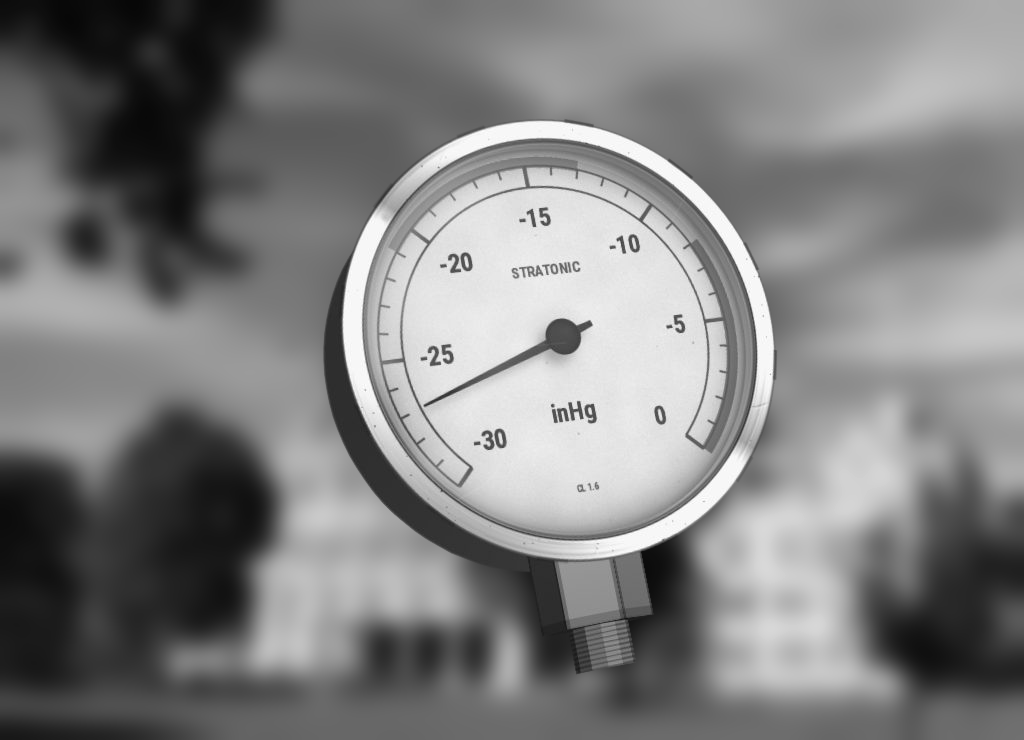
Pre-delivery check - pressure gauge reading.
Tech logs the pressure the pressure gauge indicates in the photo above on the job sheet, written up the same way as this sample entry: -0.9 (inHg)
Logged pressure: -27 (inHg)
